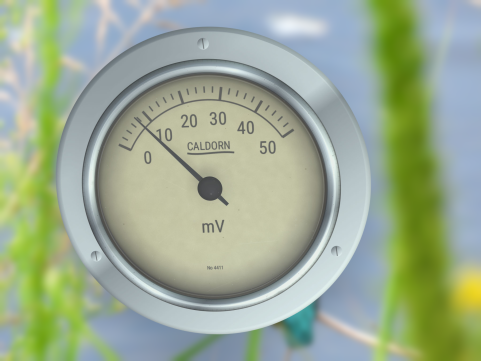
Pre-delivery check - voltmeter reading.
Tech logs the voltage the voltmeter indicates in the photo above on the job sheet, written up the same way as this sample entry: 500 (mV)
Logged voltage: 8 (mV)
